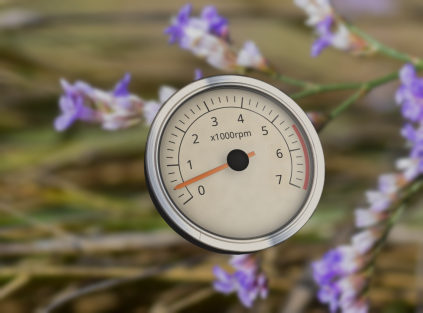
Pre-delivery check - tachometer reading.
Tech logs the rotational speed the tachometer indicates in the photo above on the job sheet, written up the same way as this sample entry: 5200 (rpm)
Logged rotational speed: 400 (rpm)
